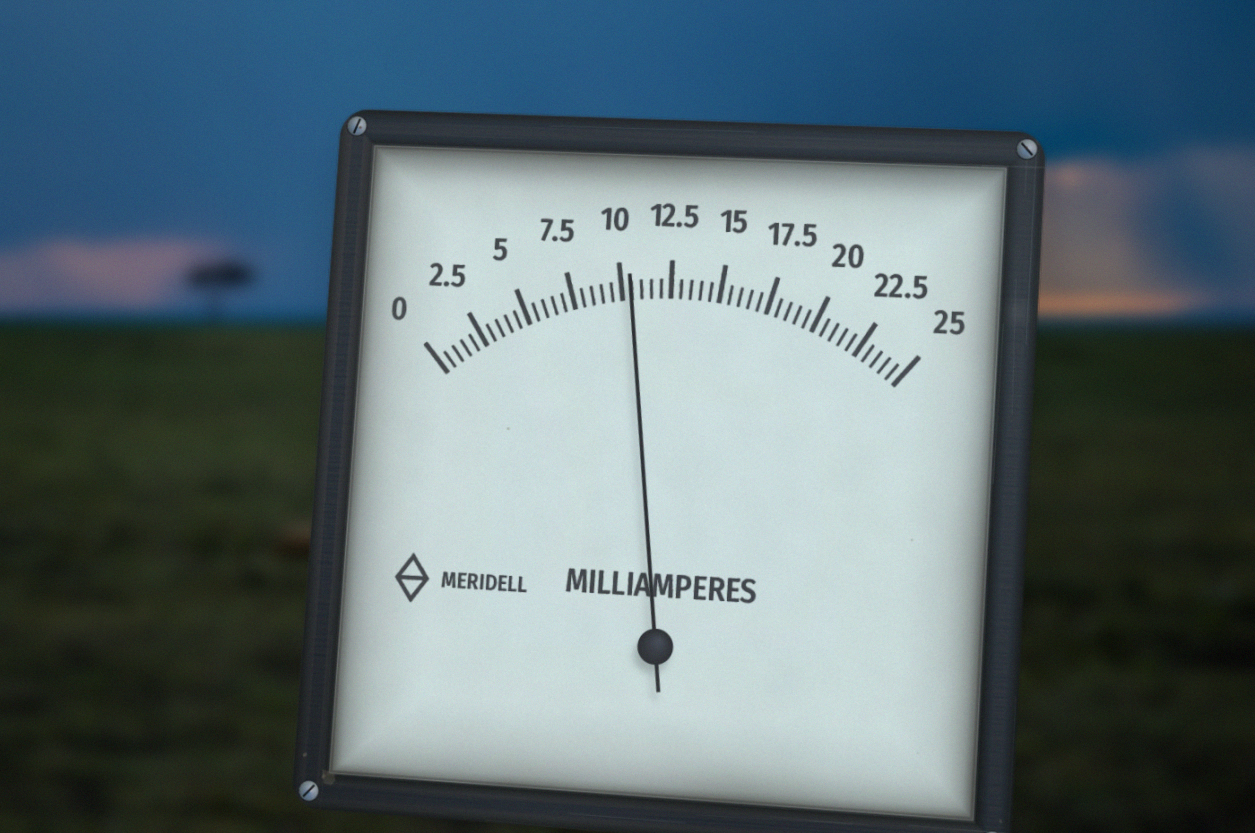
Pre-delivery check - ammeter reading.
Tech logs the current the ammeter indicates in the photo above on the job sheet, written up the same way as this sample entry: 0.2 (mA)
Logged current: 10.5 (mA)
